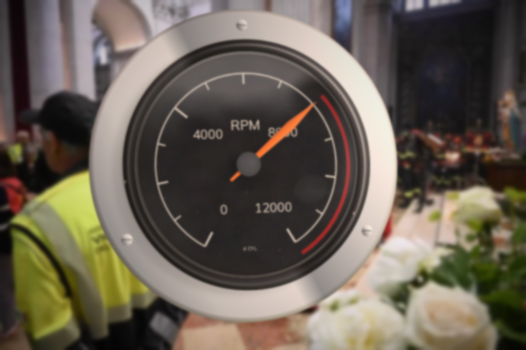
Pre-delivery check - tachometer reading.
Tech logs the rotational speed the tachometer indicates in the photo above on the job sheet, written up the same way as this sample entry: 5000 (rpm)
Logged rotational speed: 8000 (rpm)
